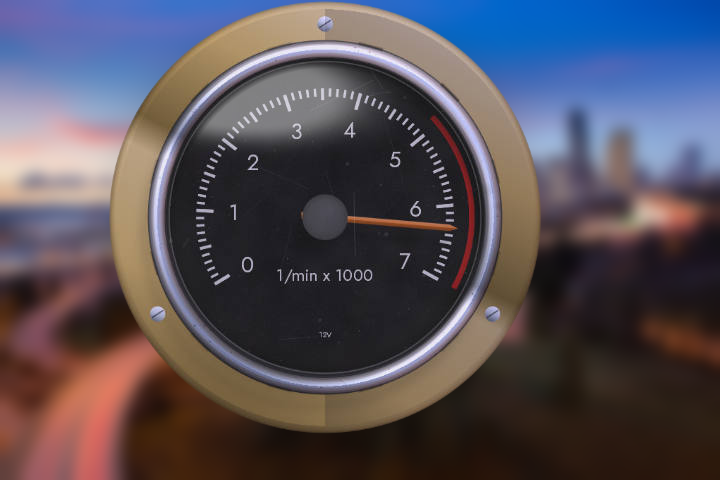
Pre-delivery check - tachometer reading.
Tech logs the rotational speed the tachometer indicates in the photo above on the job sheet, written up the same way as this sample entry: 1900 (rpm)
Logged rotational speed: 6300 (rpm)
